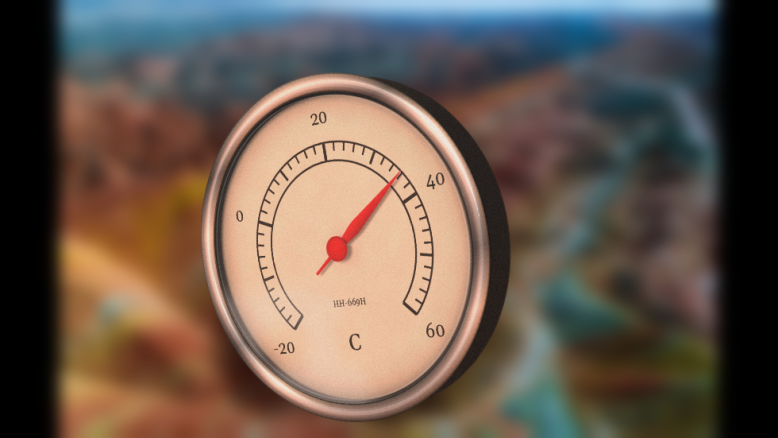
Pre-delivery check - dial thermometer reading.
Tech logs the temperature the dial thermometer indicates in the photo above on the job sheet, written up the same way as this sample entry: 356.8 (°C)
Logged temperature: 36 (°C)
